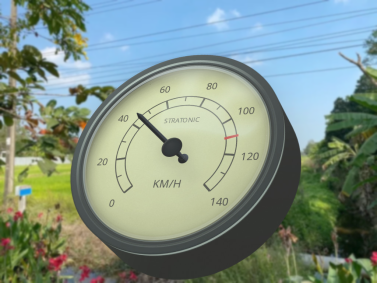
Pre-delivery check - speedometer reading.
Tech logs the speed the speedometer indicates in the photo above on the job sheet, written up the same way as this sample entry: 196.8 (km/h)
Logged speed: 45 (km/h)
